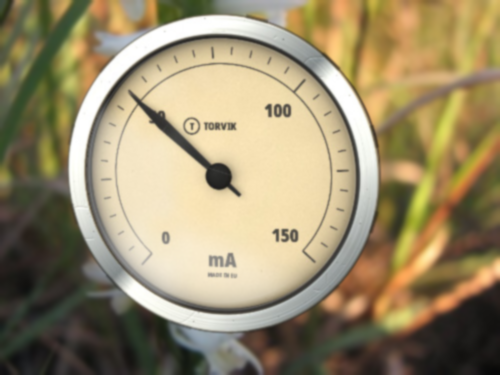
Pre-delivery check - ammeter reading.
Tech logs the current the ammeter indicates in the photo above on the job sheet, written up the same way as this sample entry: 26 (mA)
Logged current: 50 (mA)
